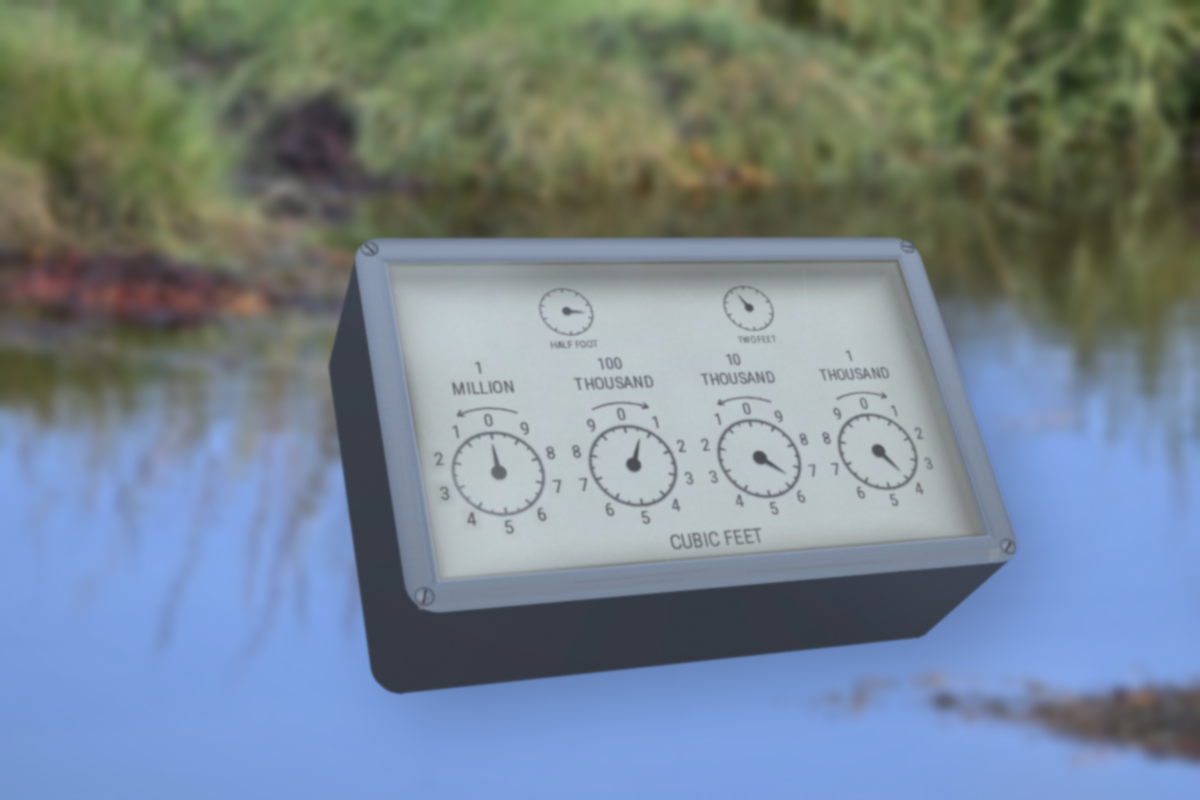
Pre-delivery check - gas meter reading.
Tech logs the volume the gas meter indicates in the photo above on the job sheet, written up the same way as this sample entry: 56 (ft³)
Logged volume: 6400 (ft³)
